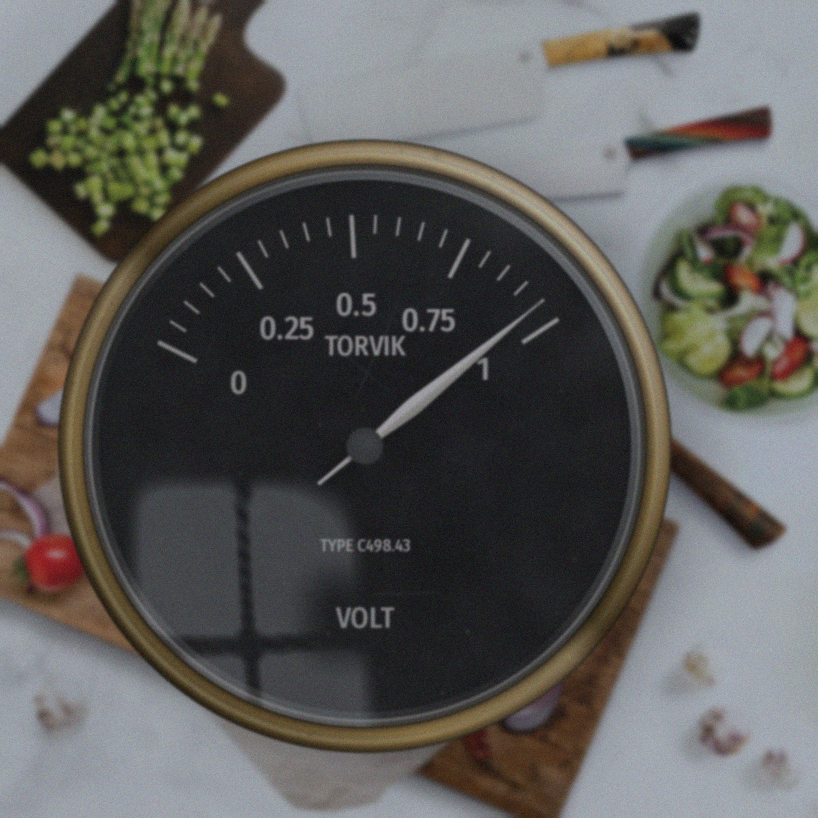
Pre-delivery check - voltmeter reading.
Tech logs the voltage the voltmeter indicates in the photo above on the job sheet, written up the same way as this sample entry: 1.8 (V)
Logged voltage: 0.95 (V)
